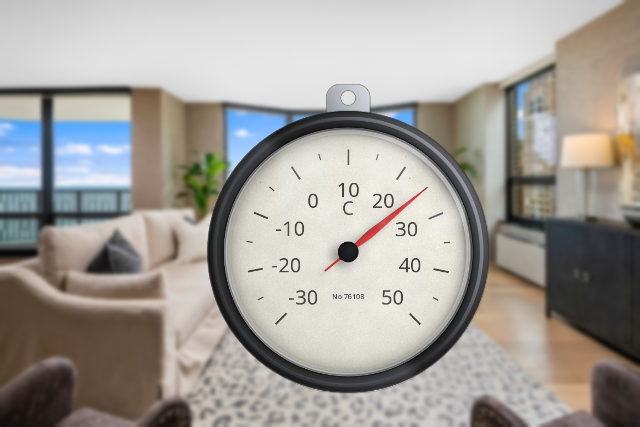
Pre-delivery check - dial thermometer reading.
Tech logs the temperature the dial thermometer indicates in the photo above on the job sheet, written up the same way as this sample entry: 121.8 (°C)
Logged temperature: 25 (°C)
